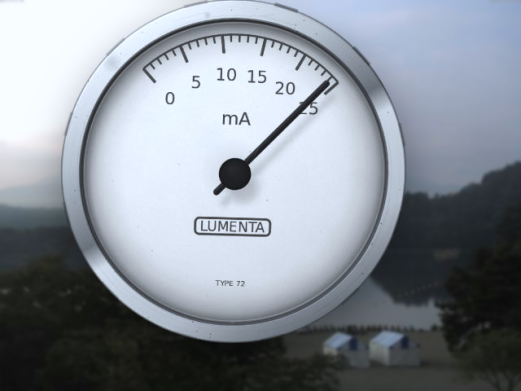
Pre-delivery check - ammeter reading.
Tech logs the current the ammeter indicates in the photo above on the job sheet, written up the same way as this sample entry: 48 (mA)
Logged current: 24 (mA)
